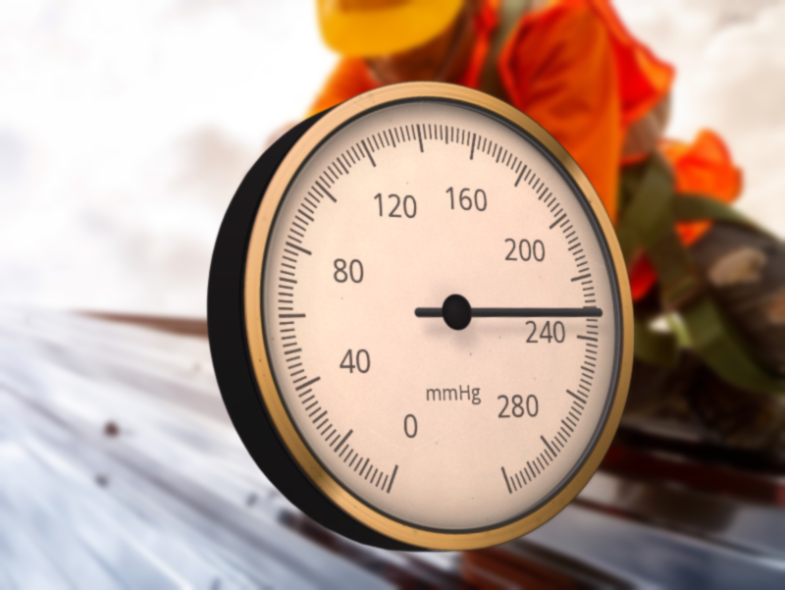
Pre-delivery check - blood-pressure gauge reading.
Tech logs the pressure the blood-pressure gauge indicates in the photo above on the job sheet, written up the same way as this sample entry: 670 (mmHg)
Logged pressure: 232 (mmHg)
